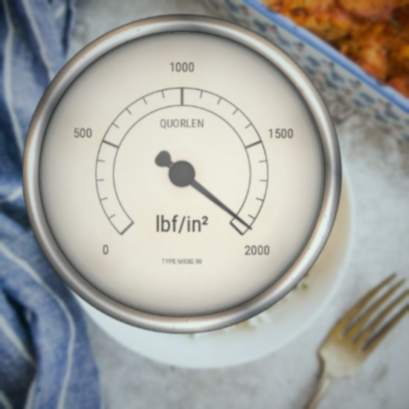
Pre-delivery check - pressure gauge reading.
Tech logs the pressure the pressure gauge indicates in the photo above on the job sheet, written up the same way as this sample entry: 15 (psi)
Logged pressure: 1950 (psi)
